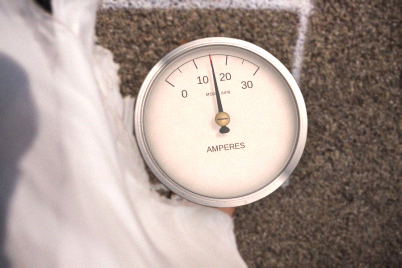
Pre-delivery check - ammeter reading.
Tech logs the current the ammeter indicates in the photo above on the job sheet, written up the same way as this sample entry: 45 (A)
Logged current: 15 (A)
